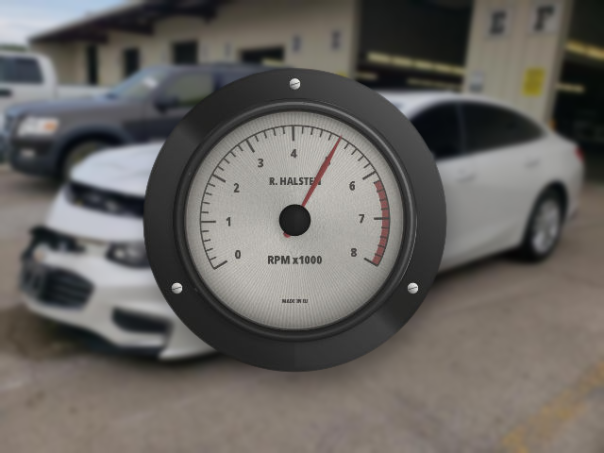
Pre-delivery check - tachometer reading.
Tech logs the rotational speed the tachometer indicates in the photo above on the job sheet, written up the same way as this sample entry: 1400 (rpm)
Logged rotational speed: 5000 (rpm)
